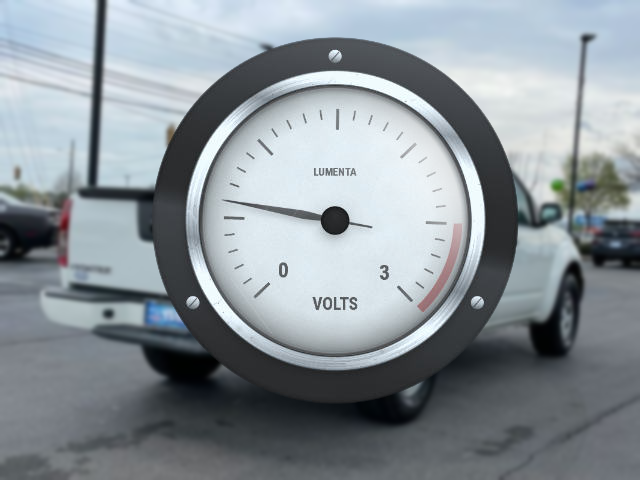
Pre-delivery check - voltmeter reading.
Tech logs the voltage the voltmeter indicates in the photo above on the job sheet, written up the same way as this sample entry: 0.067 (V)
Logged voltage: 0.6 (V)
